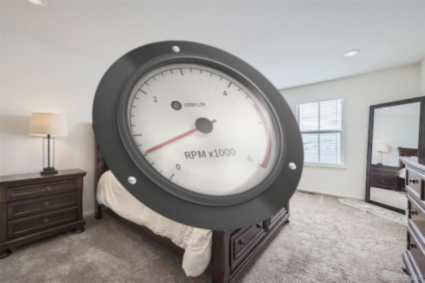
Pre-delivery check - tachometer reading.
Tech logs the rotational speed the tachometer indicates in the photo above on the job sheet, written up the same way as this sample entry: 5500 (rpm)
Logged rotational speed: 600 (rpm)
